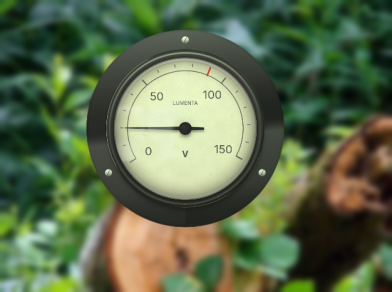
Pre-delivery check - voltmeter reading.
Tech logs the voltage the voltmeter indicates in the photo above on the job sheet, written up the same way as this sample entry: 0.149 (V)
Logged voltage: 20 (V)
